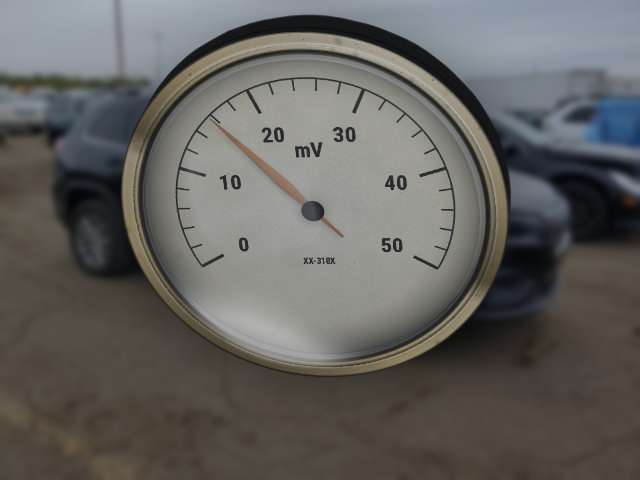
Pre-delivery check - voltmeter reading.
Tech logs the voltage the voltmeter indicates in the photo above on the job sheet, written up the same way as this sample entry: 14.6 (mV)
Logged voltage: 16 (mV)
